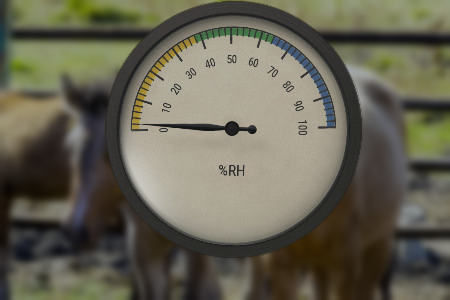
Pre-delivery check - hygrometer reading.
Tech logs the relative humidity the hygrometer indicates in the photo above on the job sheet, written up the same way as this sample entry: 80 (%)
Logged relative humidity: 2 (%)
